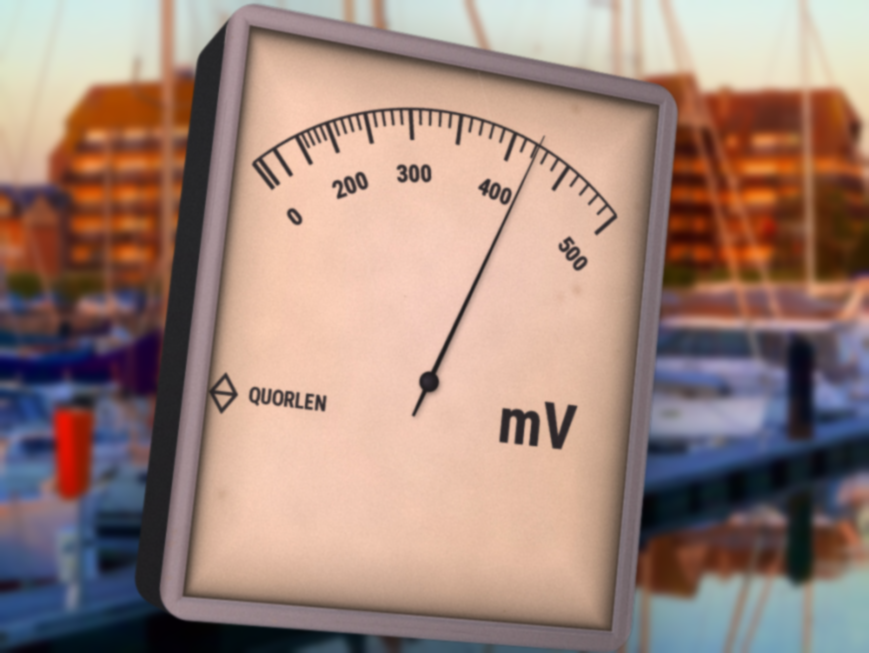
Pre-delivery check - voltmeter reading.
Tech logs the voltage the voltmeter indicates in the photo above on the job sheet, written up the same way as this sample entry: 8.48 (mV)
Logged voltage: 420 (mV)
